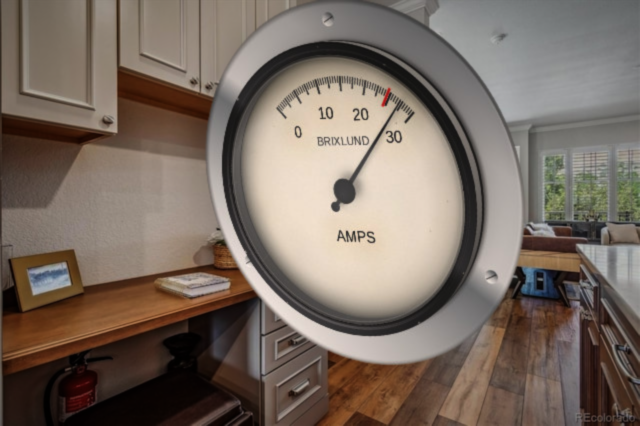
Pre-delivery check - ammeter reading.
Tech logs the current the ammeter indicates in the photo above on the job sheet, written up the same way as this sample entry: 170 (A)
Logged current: 27.5 (A)
